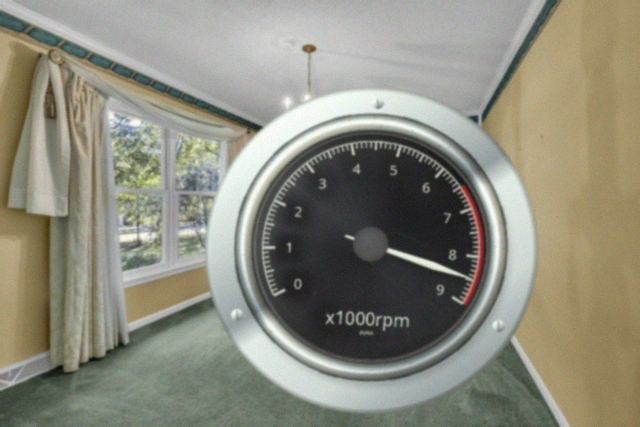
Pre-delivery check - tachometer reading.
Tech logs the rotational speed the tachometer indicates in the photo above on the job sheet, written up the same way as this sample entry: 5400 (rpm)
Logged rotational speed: 8500 (rpm)
